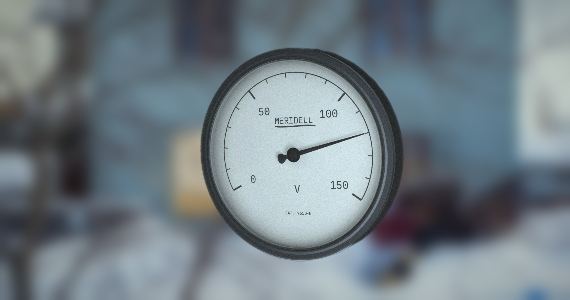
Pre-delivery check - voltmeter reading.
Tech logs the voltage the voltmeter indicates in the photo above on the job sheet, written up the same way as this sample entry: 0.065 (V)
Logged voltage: 120 (V)
